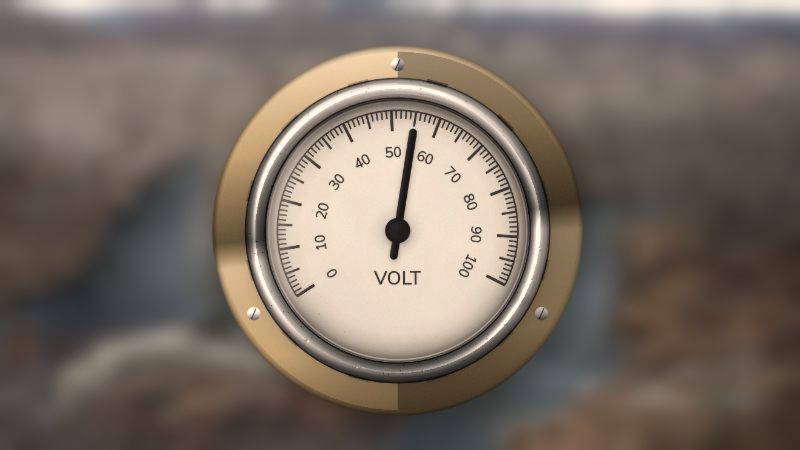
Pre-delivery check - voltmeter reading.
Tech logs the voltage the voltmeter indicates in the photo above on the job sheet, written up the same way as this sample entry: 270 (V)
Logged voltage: 55 (V)
